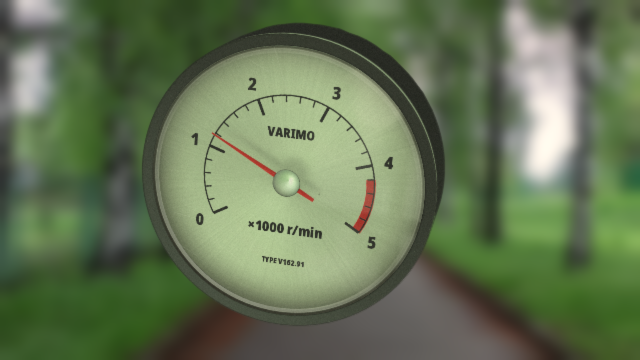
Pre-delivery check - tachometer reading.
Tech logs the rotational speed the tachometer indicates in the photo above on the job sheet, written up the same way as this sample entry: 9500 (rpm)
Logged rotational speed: 1200 (rpm)
